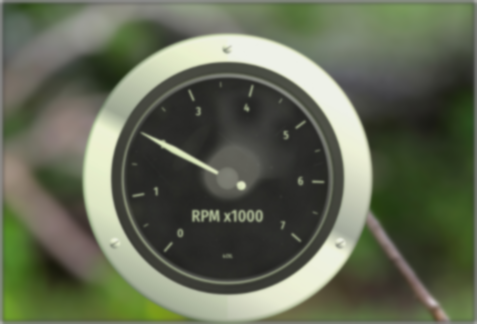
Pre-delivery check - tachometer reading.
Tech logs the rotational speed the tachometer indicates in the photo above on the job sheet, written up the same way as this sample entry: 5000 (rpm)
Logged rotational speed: 2000 (rpm)
